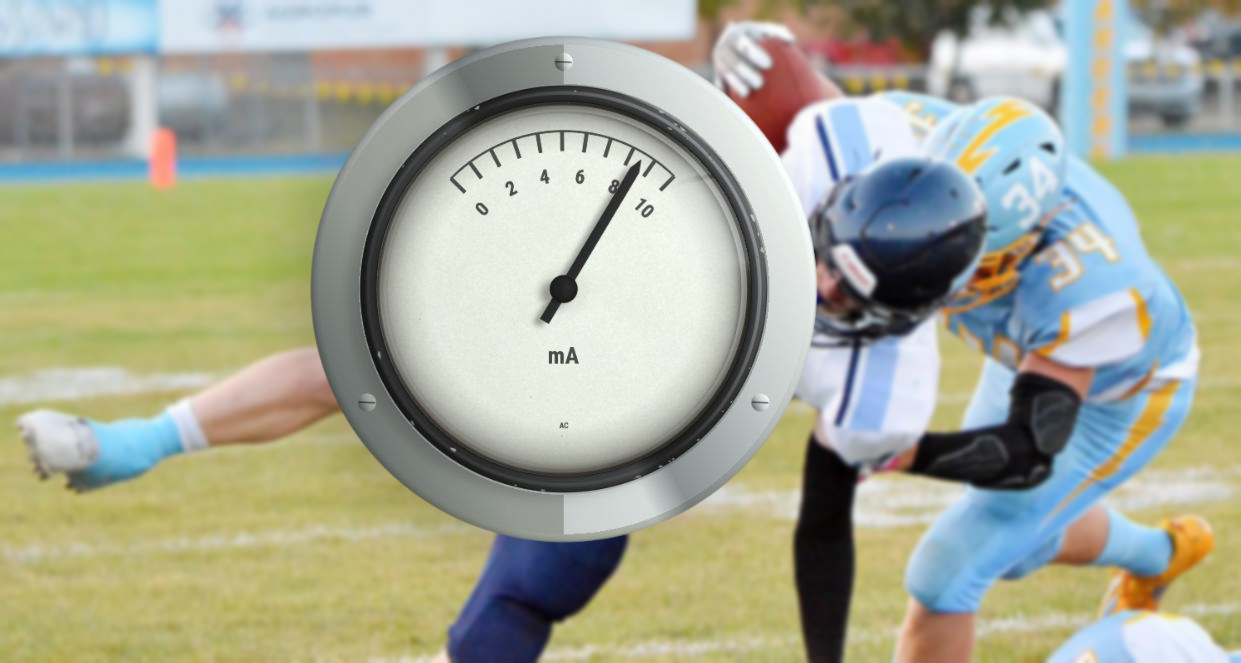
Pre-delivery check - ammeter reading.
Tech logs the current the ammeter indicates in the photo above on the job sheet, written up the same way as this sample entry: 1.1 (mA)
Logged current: 8.5 (mA)
